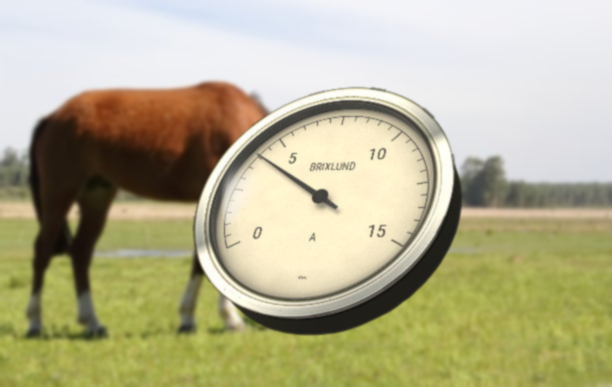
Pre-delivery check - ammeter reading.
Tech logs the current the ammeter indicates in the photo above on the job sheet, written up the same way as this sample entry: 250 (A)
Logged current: 4 (A)
